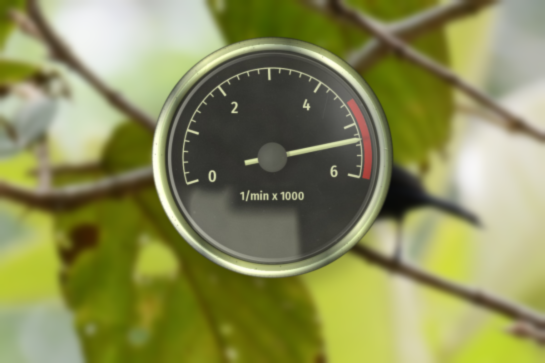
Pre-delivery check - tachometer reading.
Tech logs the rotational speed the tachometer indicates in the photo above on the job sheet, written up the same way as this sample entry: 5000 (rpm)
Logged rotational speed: 5300 (rpm)
